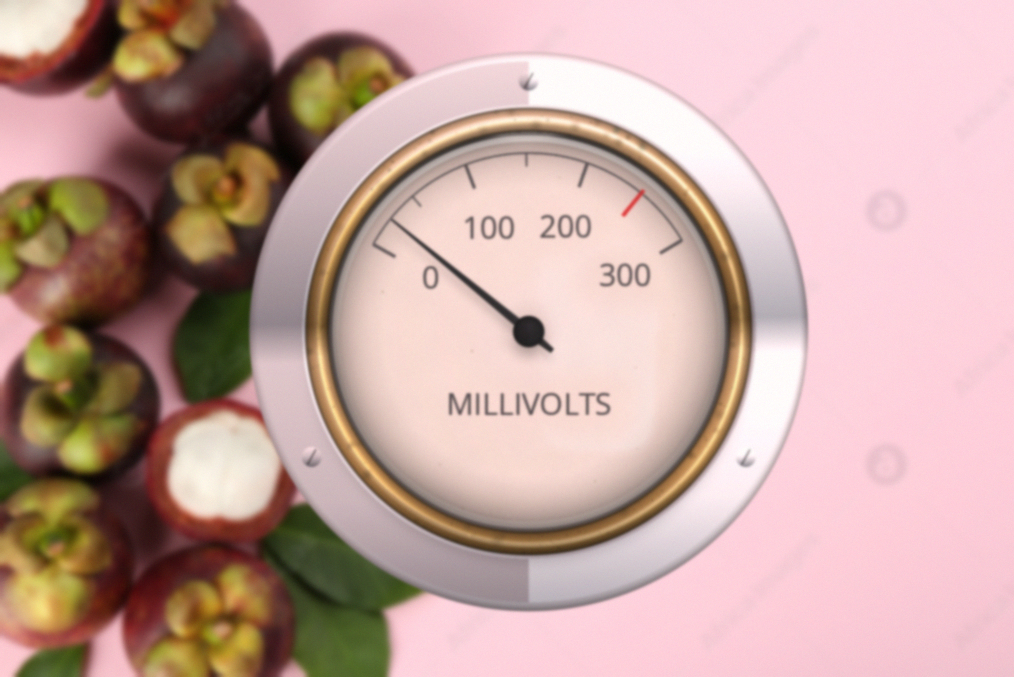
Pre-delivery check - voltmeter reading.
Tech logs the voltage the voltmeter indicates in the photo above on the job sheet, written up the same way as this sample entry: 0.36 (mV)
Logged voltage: 25 (mV)
